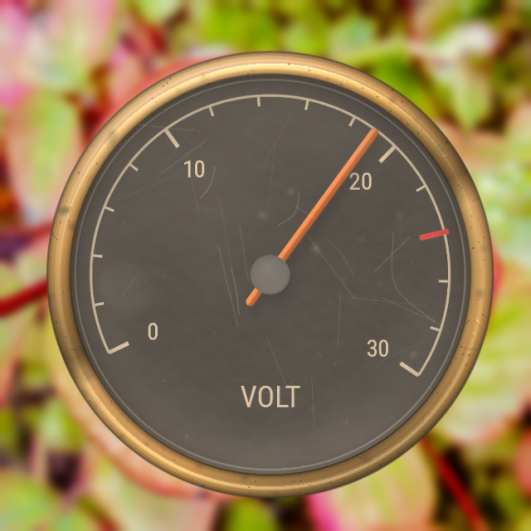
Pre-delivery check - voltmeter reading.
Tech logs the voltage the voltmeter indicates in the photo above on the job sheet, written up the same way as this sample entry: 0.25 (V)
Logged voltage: 19 (V)
